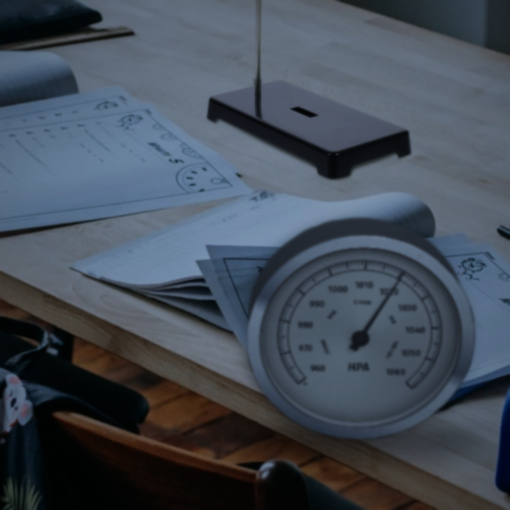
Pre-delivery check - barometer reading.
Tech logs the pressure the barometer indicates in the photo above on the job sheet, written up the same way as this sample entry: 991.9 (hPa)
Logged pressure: 1020 (hPa)
